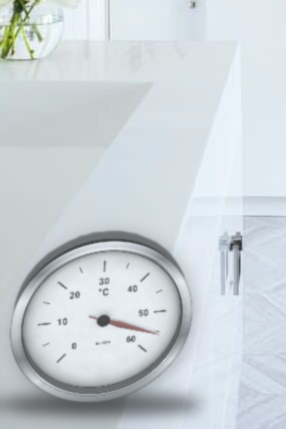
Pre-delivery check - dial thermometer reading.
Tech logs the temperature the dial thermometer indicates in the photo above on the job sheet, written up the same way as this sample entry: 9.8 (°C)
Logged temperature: 55 (°C)
